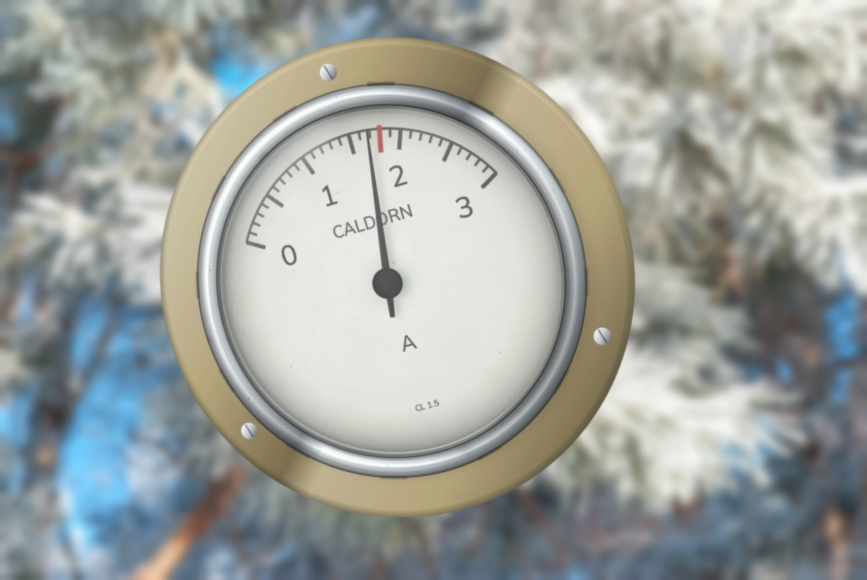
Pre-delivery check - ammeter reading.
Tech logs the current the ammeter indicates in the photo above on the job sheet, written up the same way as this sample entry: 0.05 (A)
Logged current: 1.7 (A)
